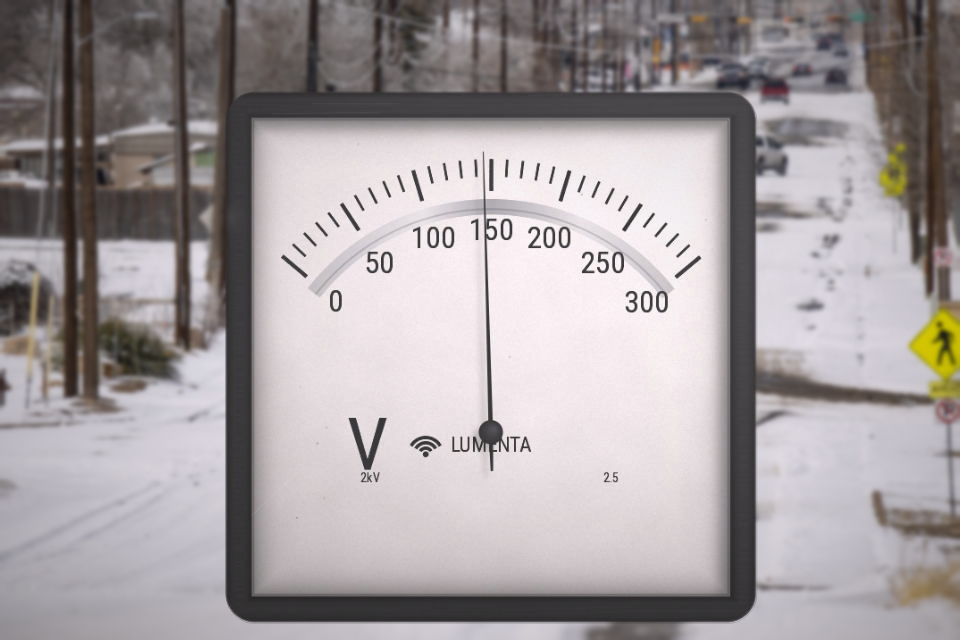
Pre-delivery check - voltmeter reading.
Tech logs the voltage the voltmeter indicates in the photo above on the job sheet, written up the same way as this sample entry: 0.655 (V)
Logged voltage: 145 (V)
